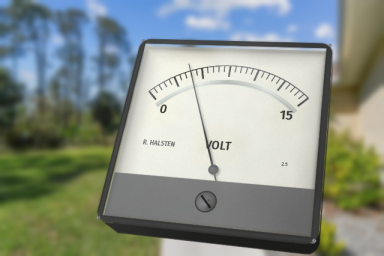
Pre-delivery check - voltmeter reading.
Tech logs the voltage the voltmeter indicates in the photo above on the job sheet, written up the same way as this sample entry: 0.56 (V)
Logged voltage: 4 (V)
